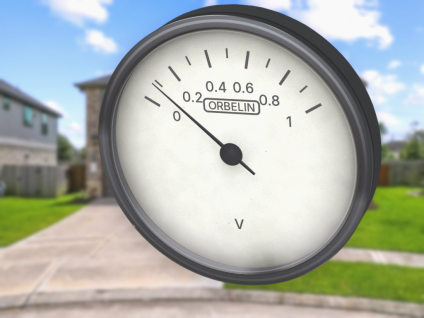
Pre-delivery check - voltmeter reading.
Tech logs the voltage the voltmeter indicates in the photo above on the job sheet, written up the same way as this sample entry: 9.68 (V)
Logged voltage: 0.1 (V)
